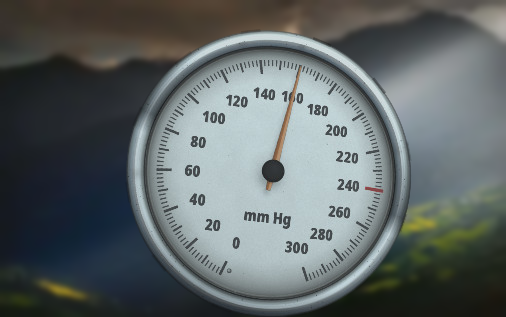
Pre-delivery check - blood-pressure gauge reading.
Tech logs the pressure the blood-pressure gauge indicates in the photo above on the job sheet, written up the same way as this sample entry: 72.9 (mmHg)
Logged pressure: 160 (mmHg)
